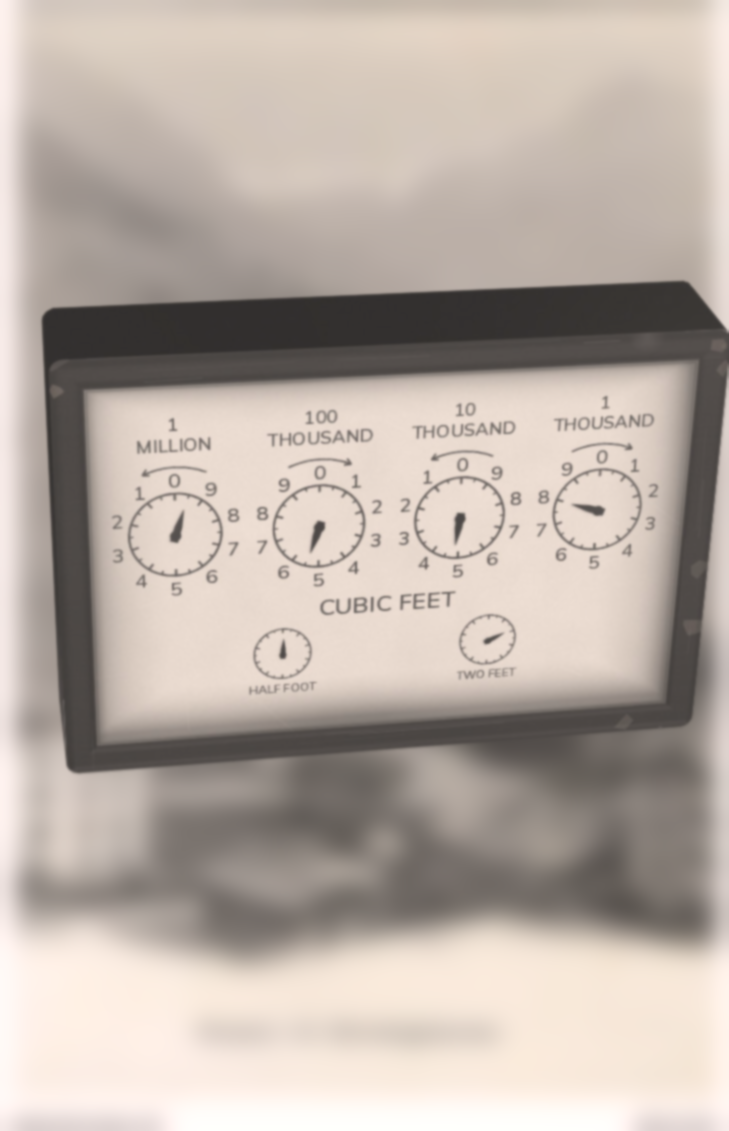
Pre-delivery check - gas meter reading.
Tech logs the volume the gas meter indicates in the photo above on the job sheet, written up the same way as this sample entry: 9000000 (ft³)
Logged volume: 954800 (ft³)
